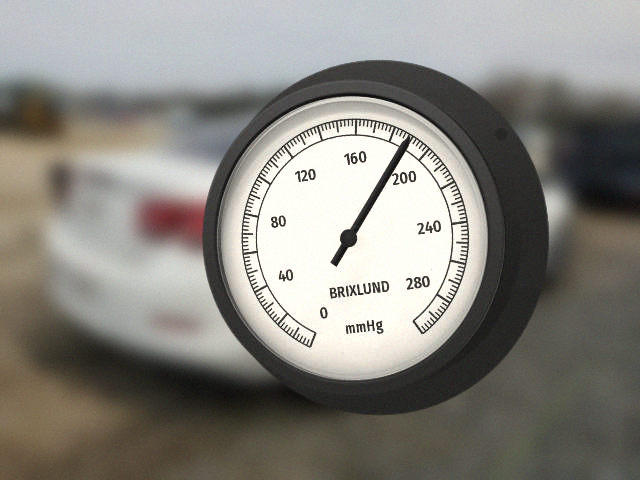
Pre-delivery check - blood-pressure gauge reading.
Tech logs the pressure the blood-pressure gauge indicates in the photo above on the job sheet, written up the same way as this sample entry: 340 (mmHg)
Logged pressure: 190 (mmHg)
